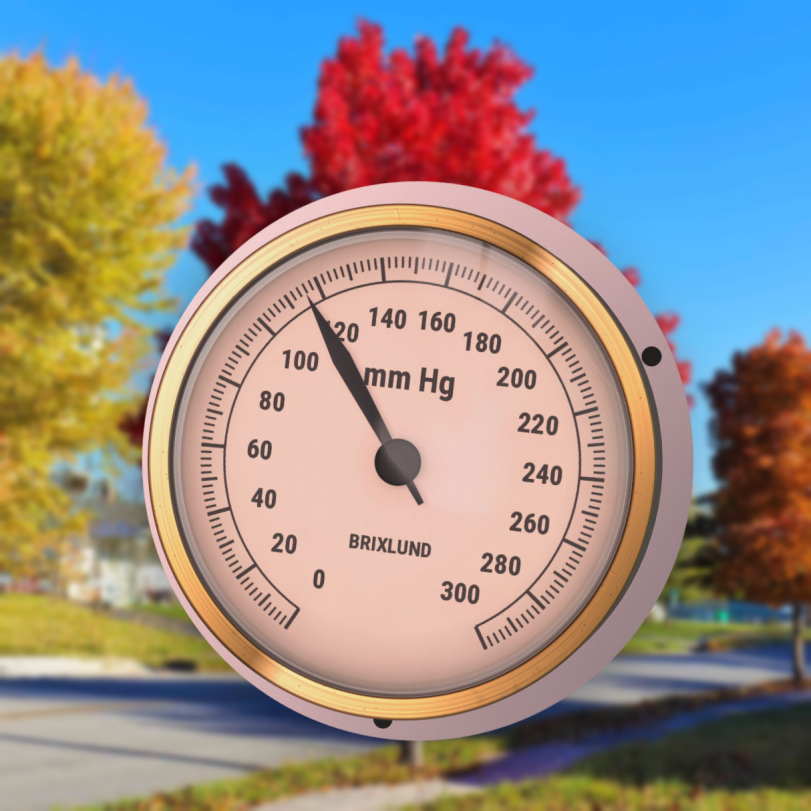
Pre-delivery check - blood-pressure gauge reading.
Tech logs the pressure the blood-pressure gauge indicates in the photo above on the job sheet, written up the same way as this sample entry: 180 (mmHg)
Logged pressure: 116 (mmHg)
